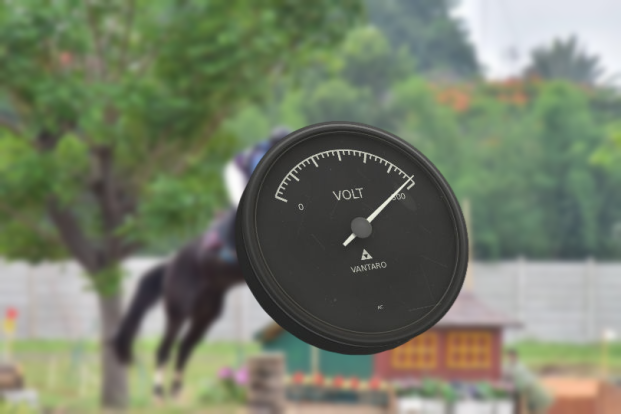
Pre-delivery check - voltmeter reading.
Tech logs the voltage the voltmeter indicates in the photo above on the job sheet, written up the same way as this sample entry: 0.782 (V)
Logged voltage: 290 (V)
